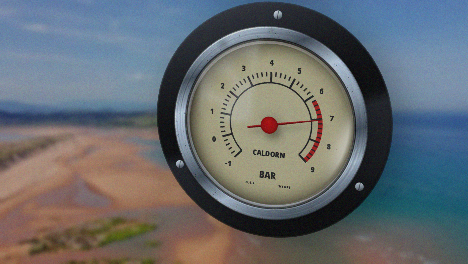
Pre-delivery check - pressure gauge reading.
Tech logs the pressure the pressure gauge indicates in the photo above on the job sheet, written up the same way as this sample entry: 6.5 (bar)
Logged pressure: 7 (bar)
